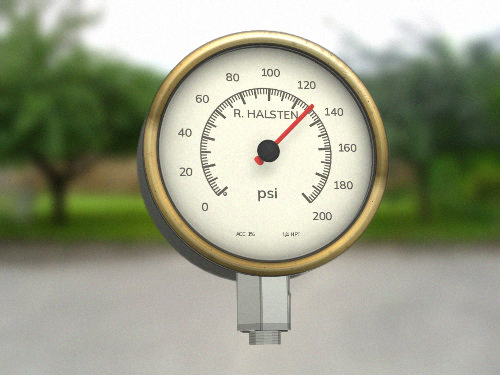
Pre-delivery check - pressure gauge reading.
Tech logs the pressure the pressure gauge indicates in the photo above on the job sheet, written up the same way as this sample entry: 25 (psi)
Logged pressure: 130 (psi)
